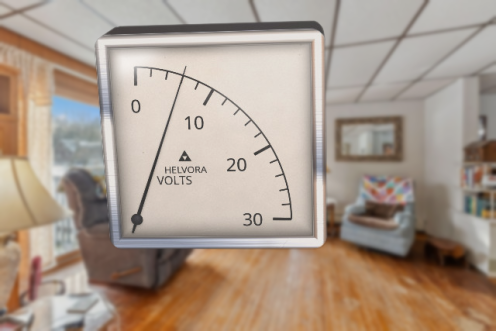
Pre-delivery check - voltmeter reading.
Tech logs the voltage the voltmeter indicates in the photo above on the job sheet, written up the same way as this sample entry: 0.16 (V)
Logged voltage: 6 (V)
